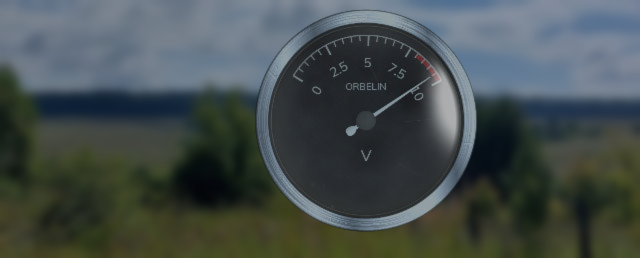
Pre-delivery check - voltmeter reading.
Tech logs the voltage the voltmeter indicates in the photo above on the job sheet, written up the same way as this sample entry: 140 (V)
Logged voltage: 9.5 (V)
